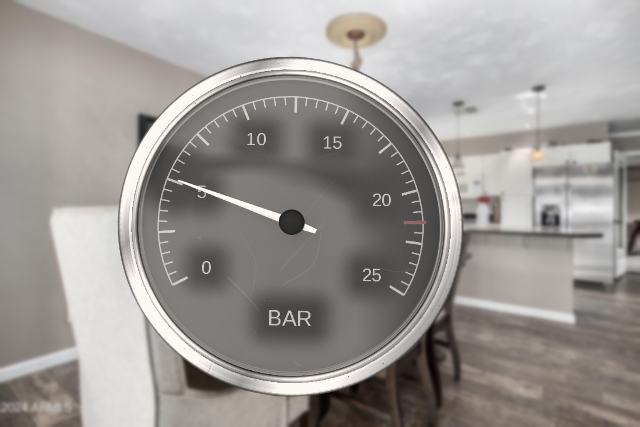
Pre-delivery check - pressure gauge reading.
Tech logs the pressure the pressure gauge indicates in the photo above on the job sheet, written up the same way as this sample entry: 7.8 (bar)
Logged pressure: 5 (bar)
